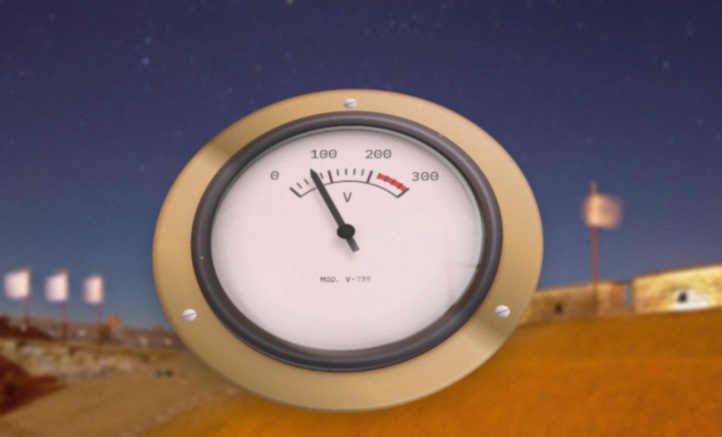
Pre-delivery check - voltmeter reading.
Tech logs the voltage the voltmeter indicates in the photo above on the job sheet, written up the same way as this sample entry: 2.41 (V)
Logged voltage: 60 (V)
